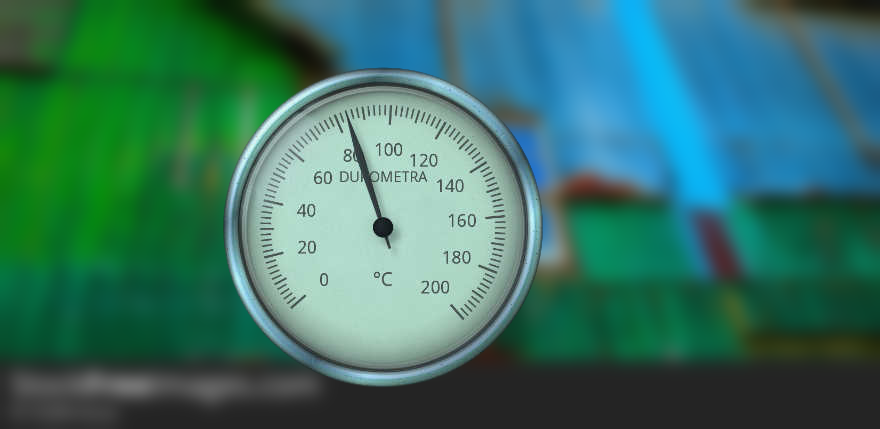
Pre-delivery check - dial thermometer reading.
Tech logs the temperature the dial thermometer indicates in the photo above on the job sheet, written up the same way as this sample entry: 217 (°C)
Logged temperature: 84 (°C)
